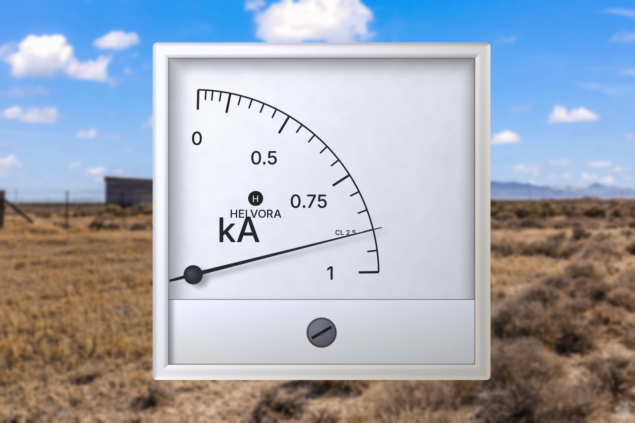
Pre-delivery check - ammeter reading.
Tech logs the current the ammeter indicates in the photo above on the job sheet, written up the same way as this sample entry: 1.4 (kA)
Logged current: 0.9 (kA)
